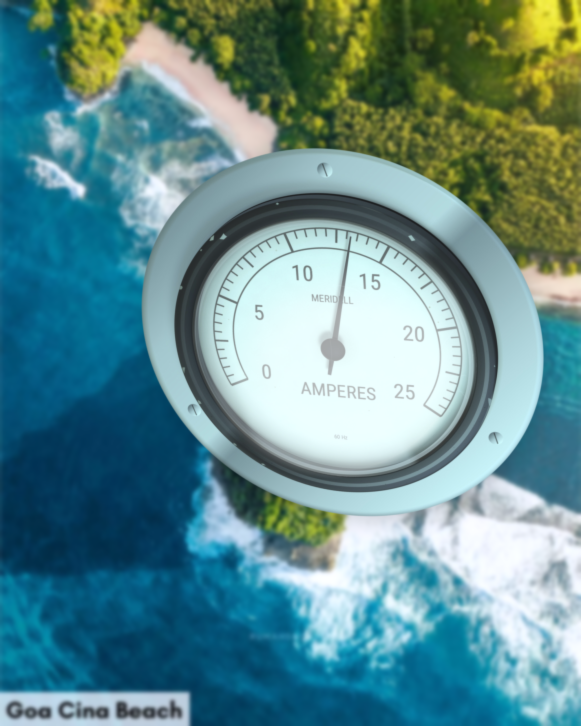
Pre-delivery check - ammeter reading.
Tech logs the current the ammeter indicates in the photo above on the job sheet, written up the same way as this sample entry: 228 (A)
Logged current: 13.25 (A)
